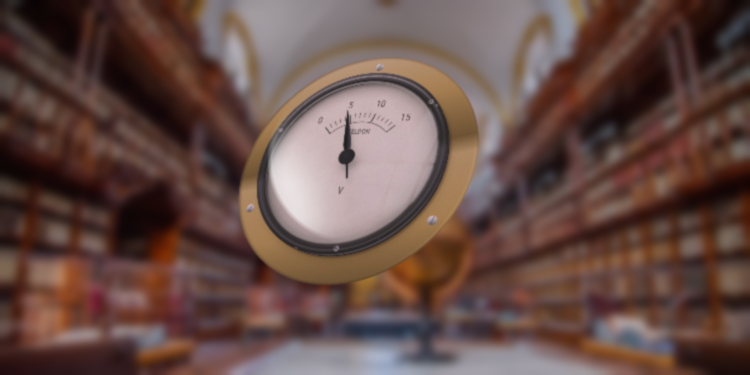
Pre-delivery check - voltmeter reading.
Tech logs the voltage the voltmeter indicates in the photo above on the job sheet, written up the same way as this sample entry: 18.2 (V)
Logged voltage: 5 (V)
